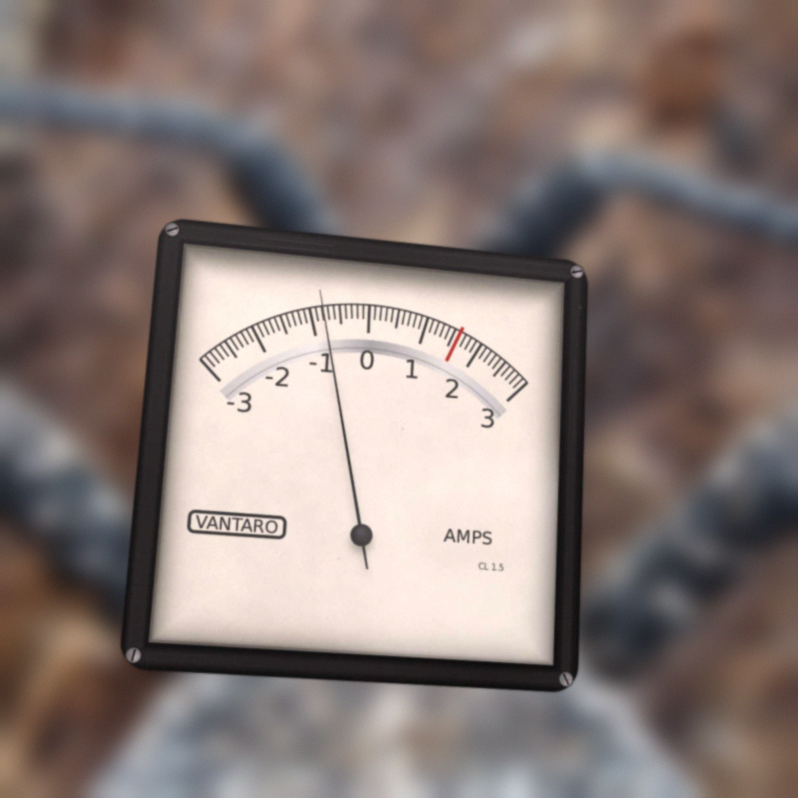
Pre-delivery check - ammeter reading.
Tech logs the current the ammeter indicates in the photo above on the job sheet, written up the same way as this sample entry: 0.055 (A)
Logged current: -0.8 (A)
